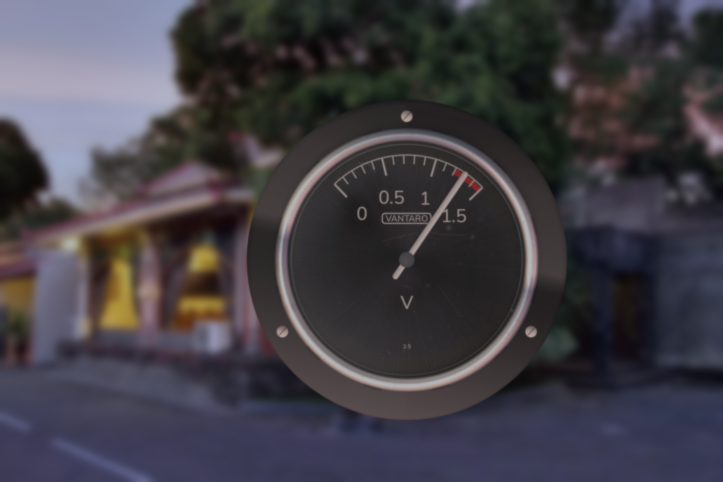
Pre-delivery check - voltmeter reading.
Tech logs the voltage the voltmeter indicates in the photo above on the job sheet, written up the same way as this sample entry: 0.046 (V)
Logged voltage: 1.3 (V)
